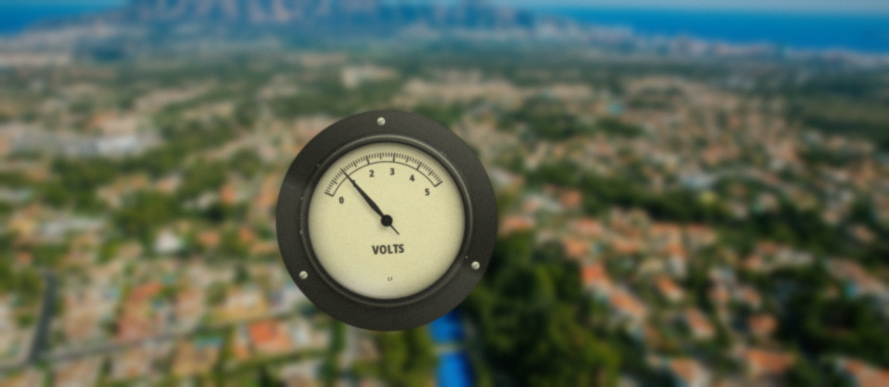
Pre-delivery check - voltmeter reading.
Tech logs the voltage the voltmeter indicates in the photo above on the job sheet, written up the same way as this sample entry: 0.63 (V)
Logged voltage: 1 (V)
